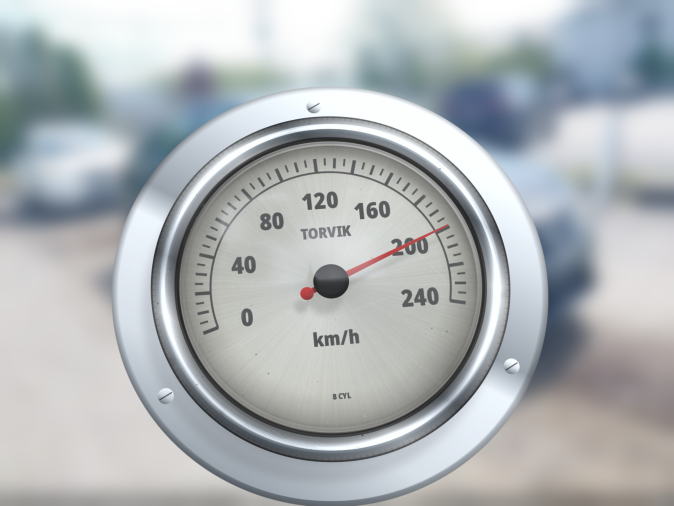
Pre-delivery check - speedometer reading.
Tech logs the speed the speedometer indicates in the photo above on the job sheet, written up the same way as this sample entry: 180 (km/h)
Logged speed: 200 (km/h)
